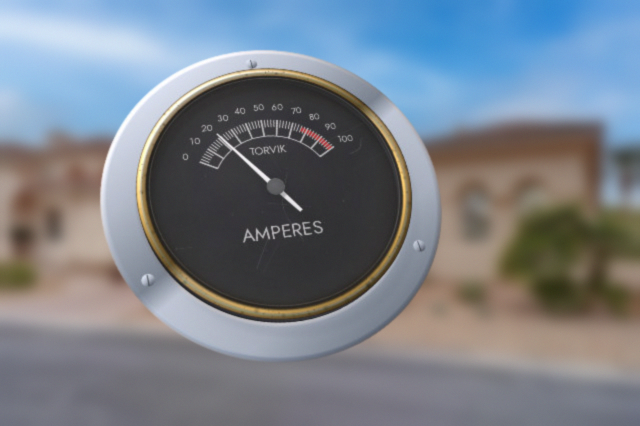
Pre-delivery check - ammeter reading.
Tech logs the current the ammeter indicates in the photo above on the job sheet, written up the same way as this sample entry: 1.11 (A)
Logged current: 20 (A)
